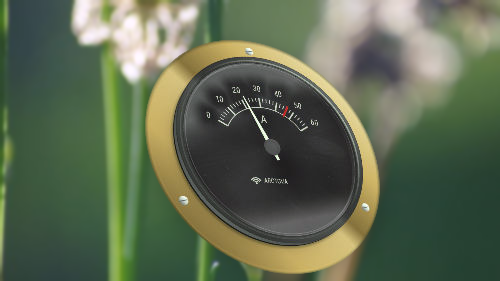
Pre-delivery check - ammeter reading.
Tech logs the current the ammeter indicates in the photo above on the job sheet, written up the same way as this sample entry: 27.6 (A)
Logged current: 20 (A)
